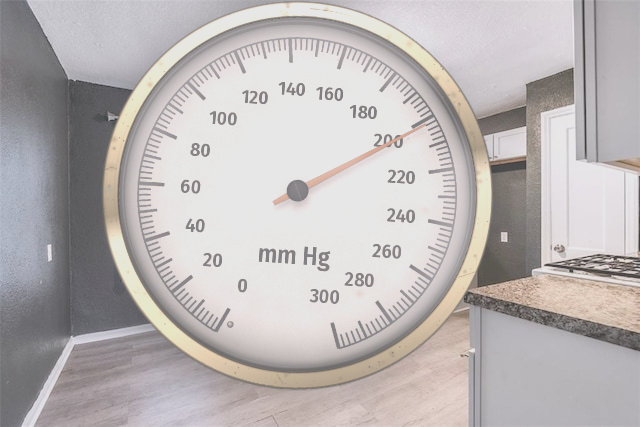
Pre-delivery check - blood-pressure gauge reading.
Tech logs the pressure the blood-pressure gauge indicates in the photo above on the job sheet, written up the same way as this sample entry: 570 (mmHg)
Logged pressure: 202 (mmHg)
